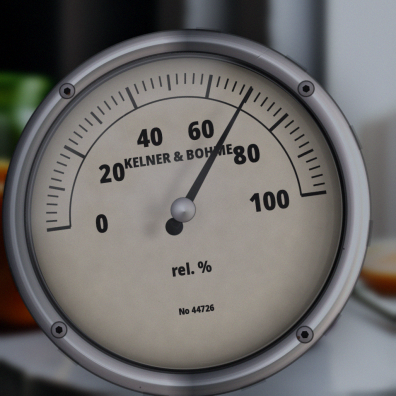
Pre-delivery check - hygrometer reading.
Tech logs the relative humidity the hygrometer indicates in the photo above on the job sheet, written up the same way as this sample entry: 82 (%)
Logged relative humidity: 70 (%)
